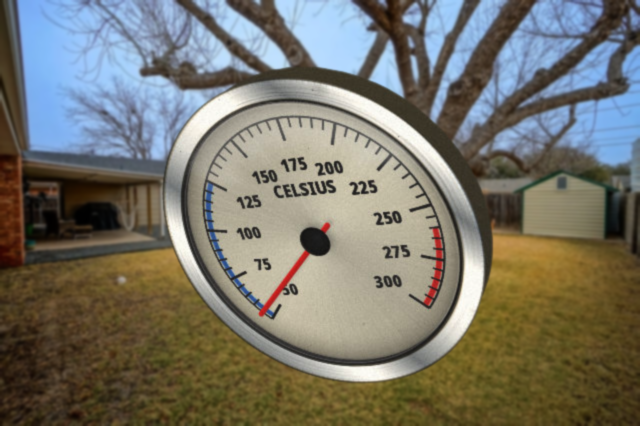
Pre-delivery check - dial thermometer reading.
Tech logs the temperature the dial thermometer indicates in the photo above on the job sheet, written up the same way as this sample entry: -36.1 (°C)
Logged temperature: 55 (°C)
